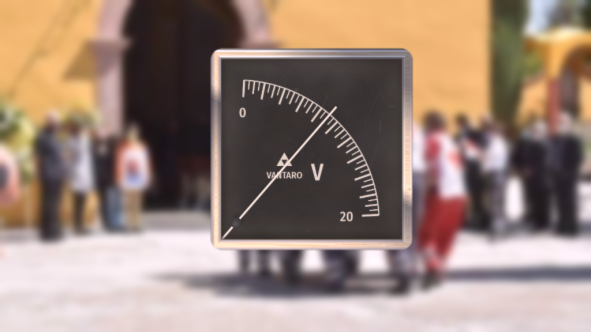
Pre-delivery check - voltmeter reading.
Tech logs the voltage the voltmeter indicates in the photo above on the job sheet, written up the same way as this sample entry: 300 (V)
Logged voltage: 9 (V)
